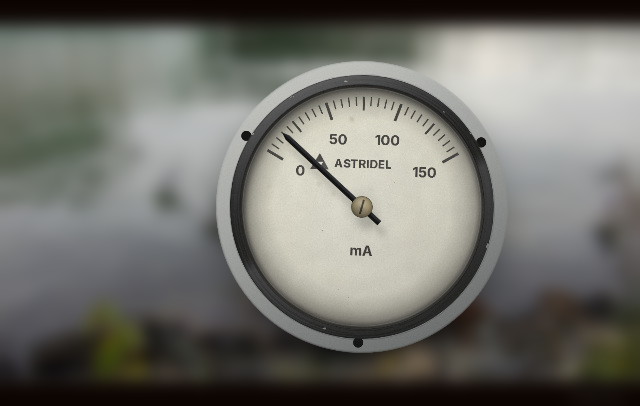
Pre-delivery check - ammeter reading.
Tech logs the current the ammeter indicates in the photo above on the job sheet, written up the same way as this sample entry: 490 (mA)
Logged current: 15 (mA)
